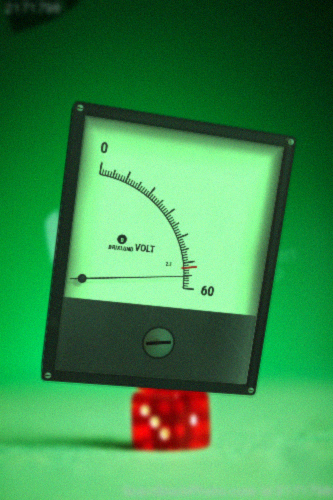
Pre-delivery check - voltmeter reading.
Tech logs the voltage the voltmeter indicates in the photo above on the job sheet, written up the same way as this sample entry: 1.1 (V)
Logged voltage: 55 (V)
